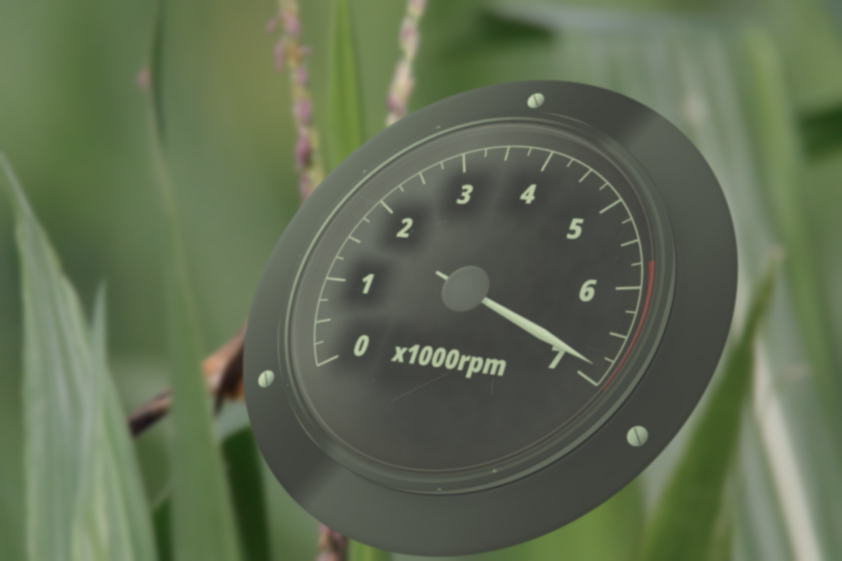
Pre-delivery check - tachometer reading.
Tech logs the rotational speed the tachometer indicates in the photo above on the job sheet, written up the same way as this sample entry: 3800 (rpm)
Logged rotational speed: 6875 (rpm)
